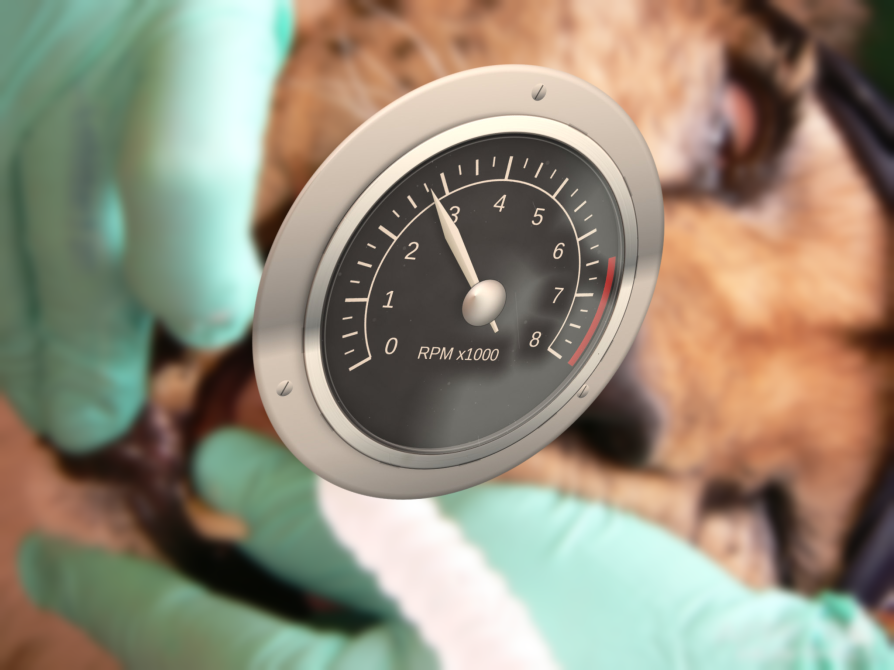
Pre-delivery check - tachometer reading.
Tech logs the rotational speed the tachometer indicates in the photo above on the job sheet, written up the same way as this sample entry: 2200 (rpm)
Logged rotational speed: 2750 (rpm)
